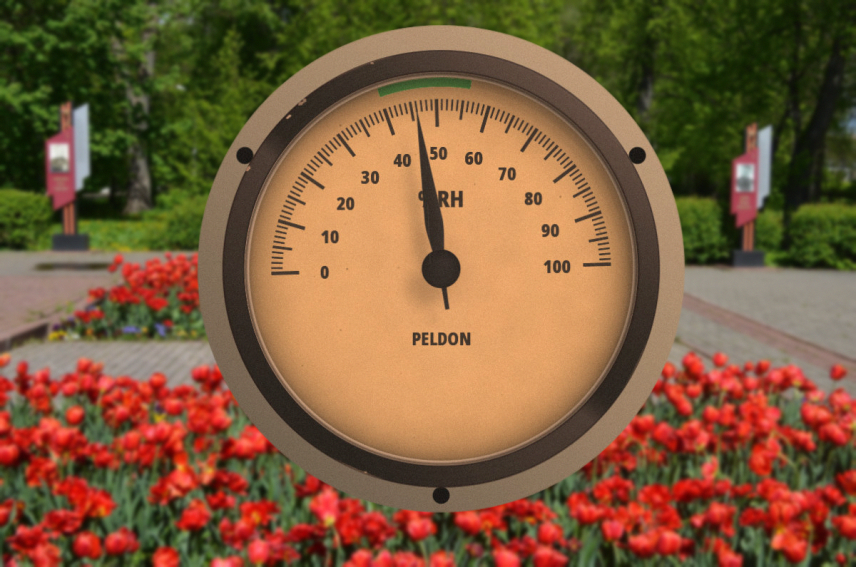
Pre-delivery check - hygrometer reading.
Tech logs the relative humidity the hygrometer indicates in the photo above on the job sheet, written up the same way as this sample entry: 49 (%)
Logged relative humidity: 46 (%)
